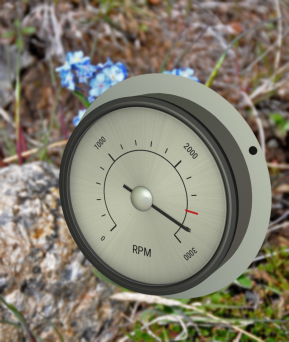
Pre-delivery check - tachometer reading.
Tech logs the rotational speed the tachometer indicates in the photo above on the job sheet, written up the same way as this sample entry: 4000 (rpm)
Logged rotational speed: 2800 (rpm)
